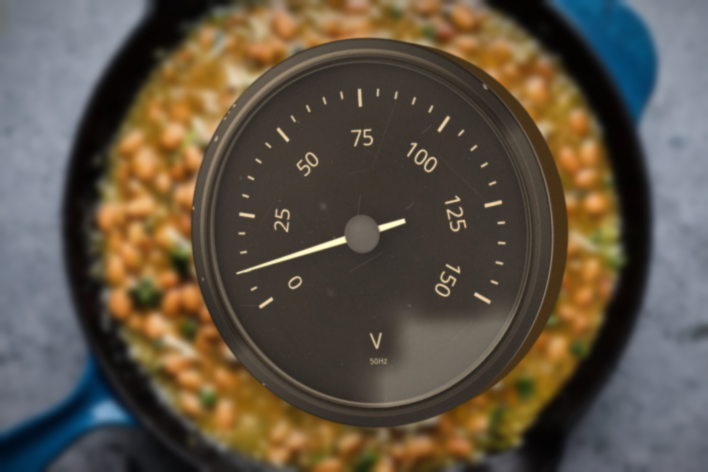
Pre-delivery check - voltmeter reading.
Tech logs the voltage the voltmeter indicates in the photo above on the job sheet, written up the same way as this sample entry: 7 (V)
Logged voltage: 10 (V)
